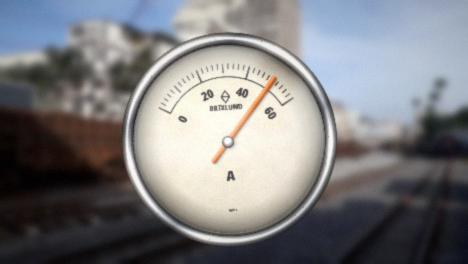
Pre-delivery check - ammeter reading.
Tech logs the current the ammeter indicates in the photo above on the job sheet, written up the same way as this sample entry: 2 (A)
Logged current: 50 (A)
